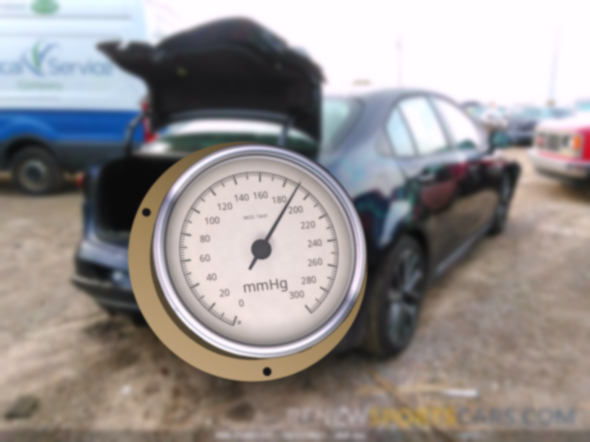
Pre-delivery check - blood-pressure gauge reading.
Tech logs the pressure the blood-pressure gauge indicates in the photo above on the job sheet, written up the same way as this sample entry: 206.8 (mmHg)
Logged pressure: 190 (mmHg)
